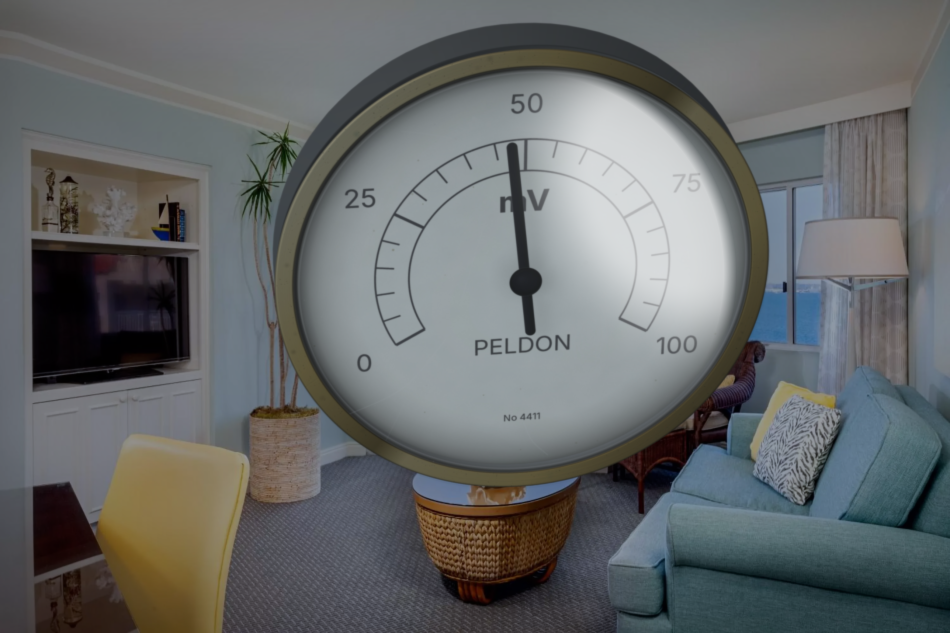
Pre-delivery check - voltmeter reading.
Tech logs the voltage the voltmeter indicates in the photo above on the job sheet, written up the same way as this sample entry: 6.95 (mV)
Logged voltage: 47.5 (mV)
